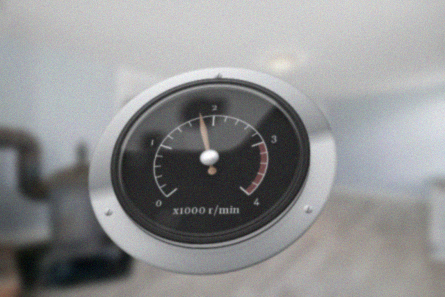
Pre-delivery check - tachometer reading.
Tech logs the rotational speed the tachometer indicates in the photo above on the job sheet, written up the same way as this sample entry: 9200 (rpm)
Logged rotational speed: 1800 (rpm)
